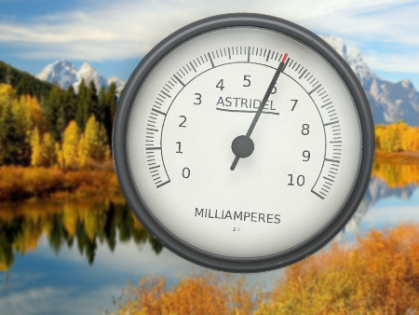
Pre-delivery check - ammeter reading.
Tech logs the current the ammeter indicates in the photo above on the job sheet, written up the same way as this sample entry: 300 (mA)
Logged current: 5.9 (mA)
